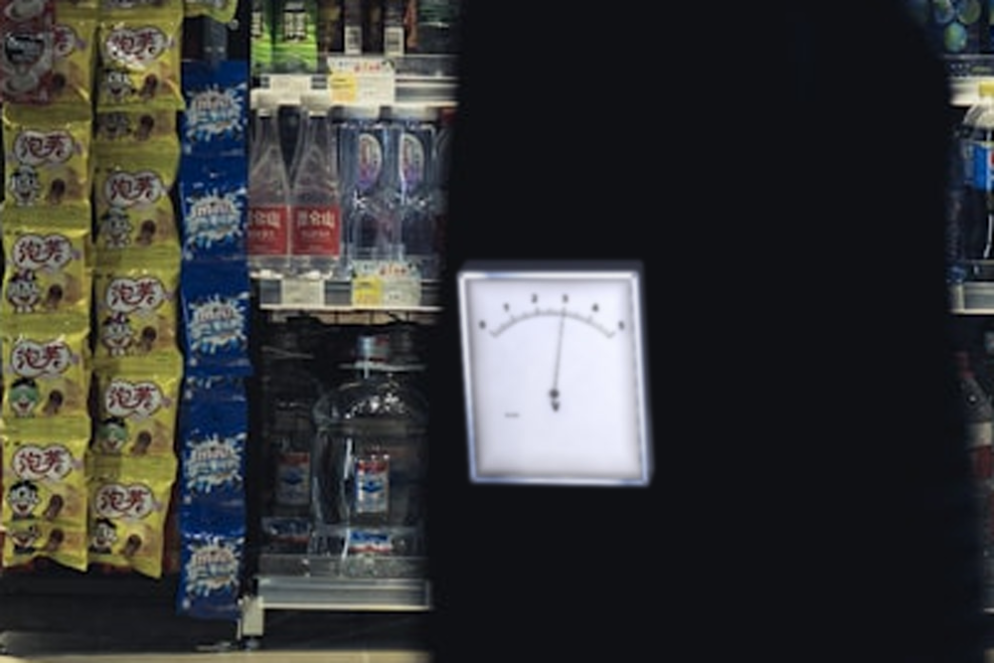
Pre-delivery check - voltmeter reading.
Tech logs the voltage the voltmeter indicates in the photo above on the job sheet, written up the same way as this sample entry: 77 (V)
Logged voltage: 3 (V)
